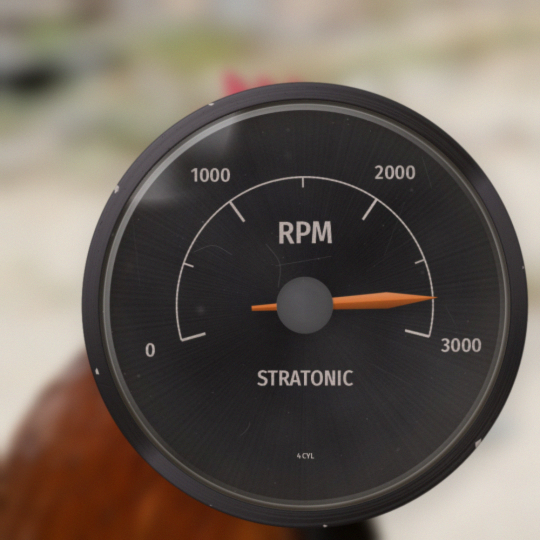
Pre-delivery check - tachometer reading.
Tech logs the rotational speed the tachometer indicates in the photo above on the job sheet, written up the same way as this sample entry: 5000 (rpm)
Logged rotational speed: 2750 (rpm)
